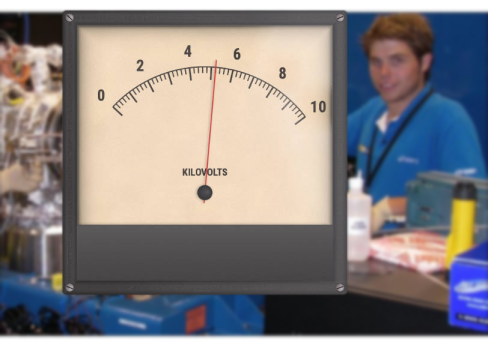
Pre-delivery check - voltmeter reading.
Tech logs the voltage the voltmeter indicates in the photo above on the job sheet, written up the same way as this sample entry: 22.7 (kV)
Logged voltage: 5.2 (kV)
